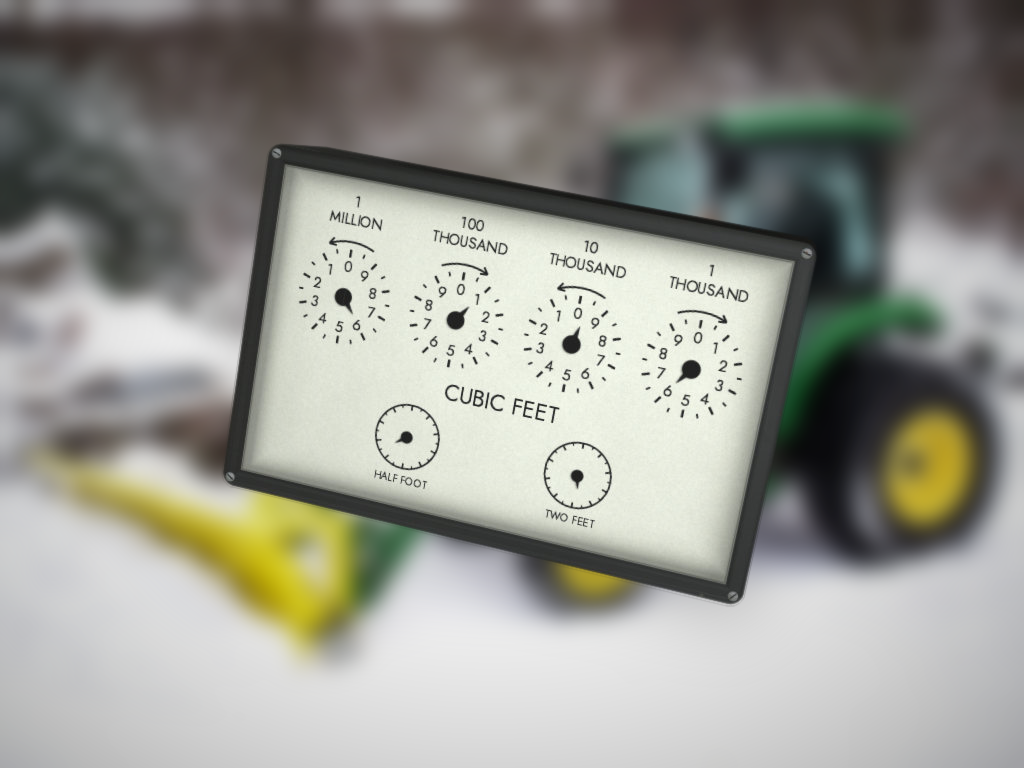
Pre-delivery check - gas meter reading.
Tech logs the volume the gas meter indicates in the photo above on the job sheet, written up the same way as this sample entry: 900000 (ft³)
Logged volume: 609600 (ft³)
